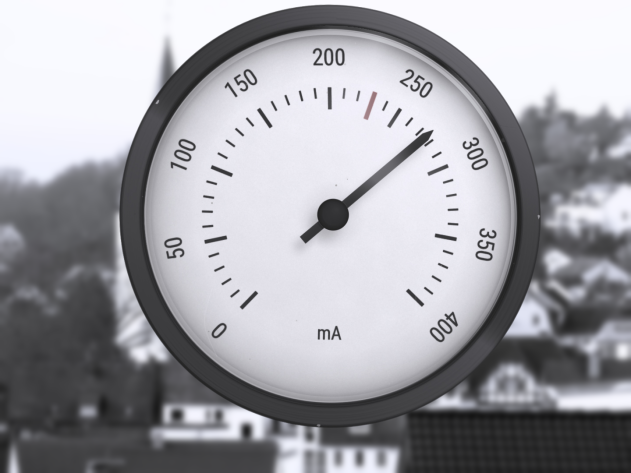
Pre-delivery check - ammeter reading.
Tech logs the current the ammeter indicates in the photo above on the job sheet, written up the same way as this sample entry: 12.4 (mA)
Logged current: 275 (mA)
